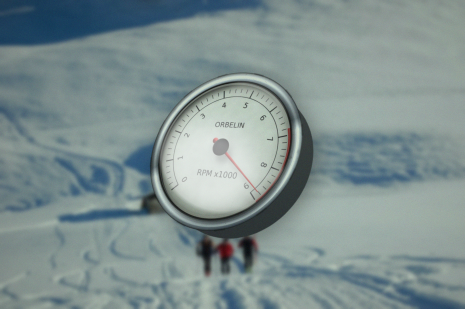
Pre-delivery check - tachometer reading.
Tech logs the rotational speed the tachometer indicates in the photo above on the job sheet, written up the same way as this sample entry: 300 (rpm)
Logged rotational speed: 8800 (rpm)
